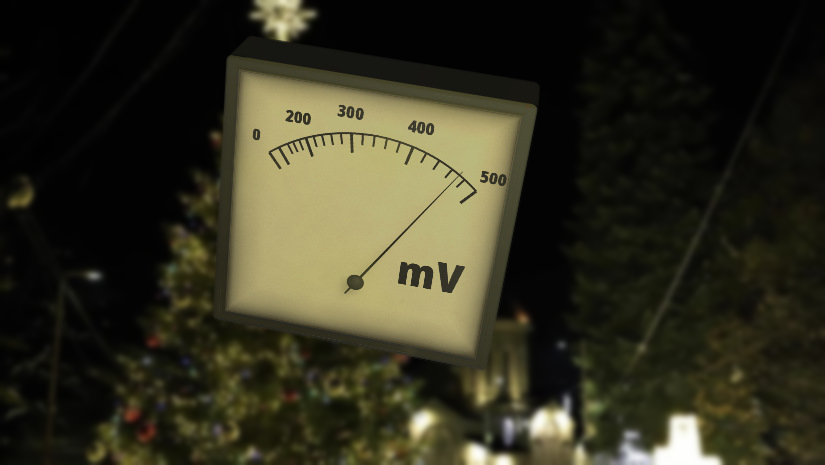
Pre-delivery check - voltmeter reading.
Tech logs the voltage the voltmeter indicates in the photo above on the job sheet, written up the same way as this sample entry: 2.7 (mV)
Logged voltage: 470 (mV)
